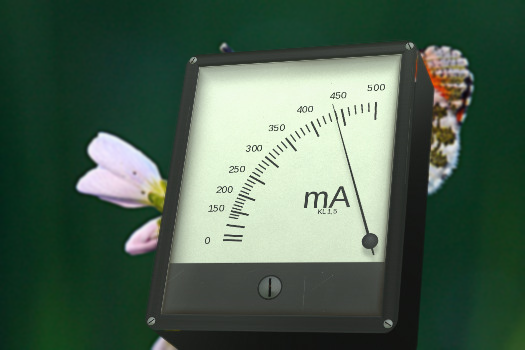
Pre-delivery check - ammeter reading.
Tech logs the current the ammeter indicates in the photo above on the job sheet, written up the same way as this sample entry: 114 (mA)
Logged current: 440 (mA)
